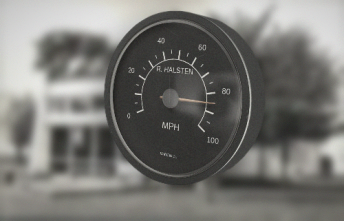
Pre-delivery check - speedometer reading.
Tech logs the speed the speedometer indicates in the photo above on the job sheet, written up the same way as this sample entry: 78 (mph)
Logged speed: 85 (mph)
